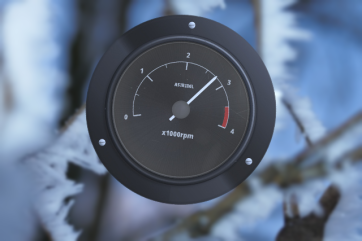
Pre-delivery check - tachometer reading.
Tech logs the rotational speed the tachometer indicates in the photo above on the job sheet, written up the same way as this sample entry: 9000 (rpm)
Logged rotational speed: 2750 (rpm)
